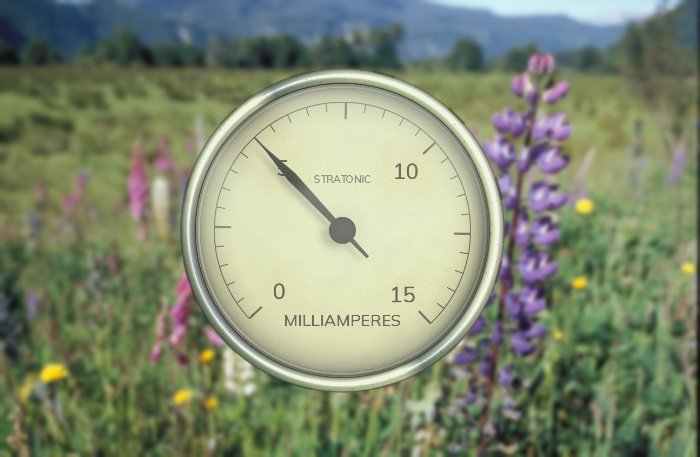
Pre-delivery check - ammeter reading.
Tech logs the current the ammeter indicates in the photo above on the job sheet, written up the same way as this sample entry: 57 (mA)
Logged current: 5 (mA)
